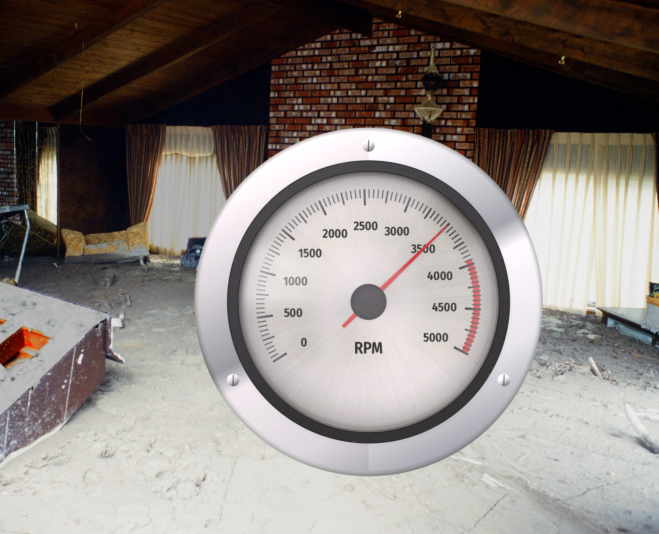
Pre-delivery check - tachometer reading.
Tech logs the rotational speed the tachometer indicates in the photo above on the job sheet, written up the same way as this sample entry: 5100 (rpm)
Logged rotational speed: 3500 (rpm)
